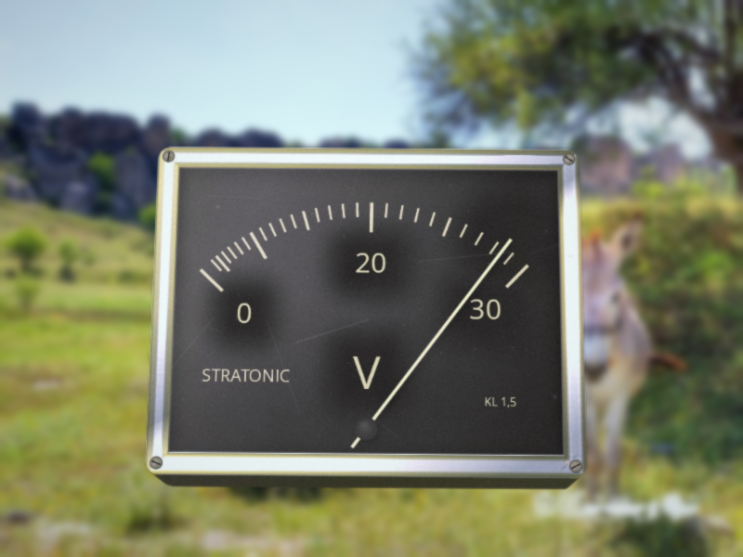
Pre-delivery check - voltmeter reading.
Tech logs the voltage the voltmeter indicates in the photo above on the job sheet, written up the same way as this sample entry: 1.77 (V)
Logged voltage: 28.5 (V)
